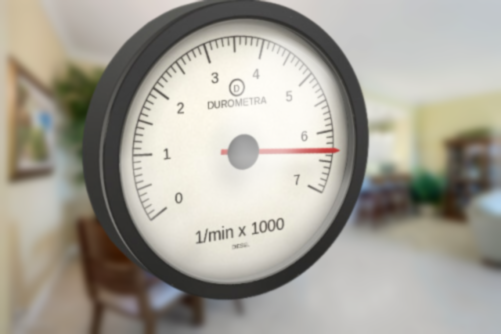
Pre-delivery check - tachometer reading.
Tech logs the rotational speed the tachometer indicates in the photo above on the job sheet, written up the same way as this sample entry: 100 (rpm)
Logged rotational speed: 6300 (rpm)
